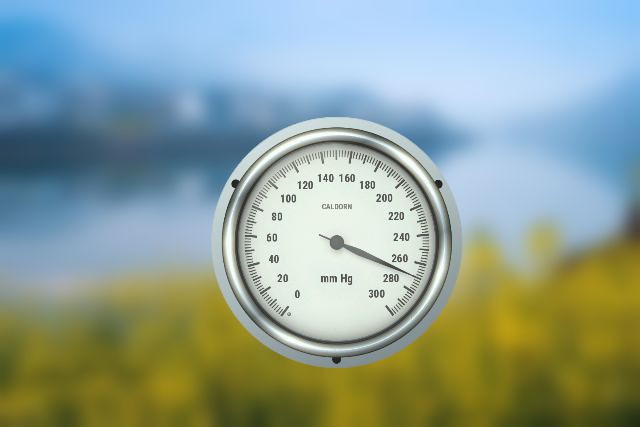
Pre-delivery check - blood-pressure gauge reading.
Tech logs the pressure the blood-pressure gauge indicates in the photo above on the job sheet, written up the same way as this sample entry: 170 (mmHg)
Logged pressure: 270 (mmHg)
